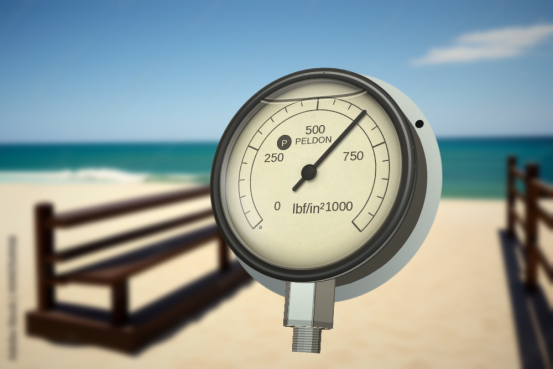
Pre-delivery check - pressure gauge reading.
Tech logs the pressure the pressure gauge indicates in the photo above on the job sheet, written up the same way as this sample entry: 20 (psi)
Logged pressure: 650 (psi)
